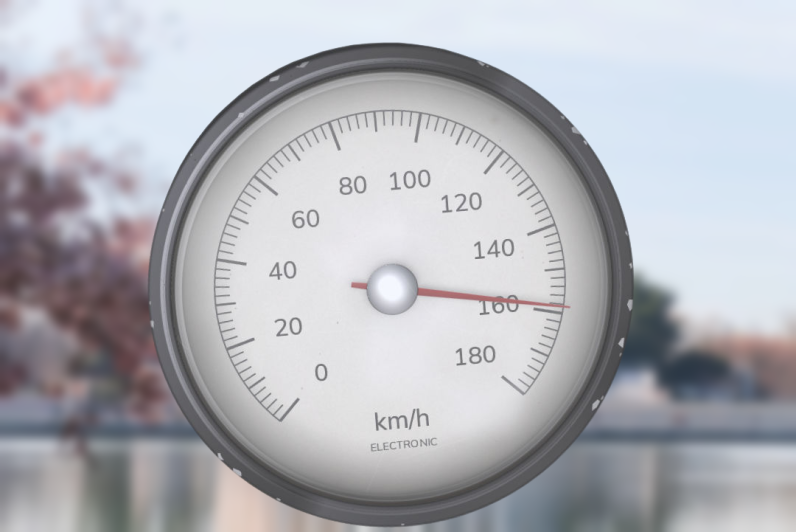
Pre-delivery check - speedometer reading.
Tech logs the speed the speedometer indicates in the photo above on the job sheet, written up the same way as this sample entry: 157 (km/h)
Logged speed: 158 (km/h)
